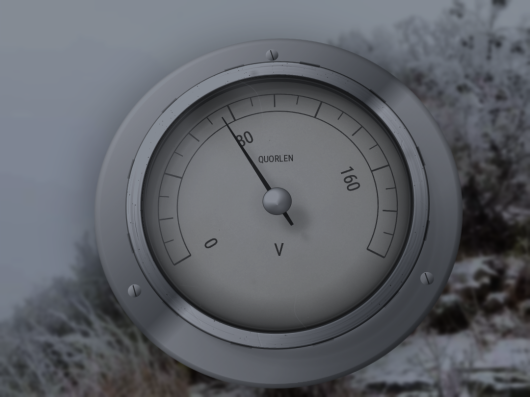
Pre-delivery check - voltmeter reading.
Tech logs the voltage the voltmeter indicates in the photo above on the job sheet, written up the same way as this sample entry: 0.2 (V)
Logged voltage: 75 (V)
